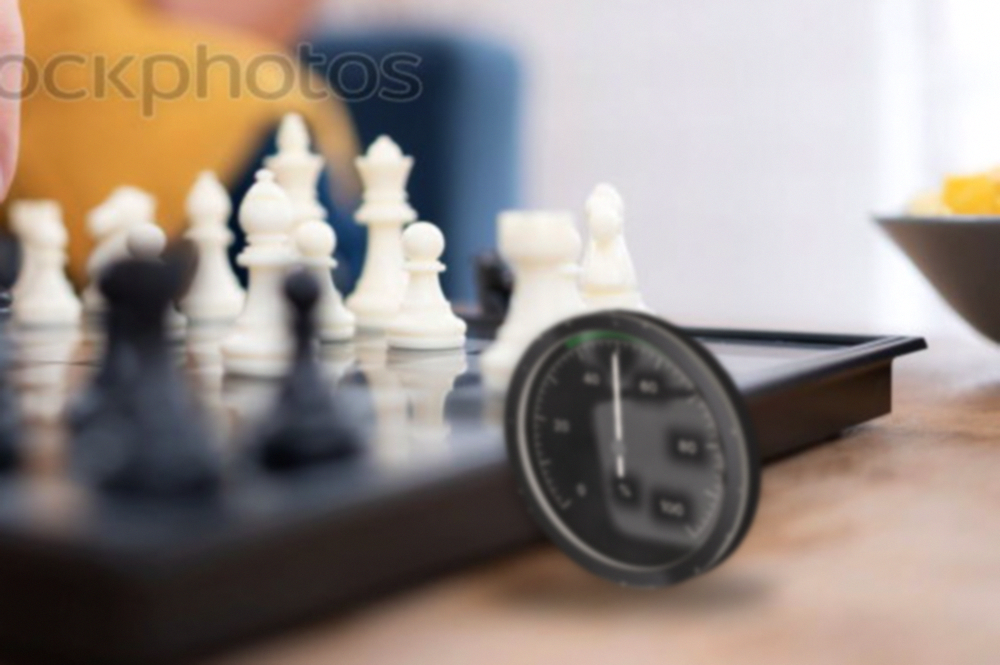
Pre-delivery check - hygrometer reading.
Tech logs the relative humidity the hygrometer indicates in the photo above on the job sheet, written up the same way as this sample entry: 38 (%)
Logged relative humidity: 50 (%)
